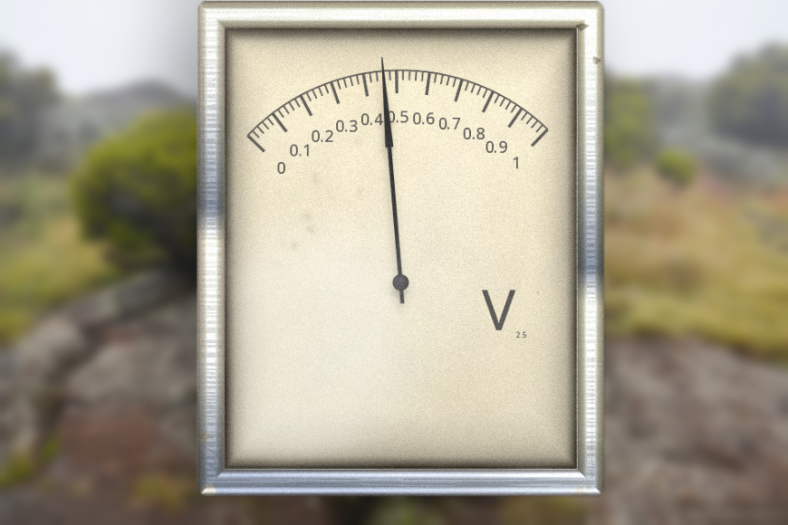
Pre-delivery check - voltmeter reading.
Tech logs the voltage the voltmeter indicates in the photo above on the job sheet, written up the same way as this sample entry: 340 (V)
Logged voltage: 0.46 (V)
